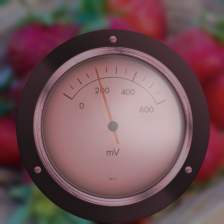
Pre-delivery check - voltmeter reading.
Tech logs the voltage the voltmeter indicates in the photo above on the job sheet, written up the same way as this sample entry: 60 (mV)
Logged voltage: 200 (mV)
